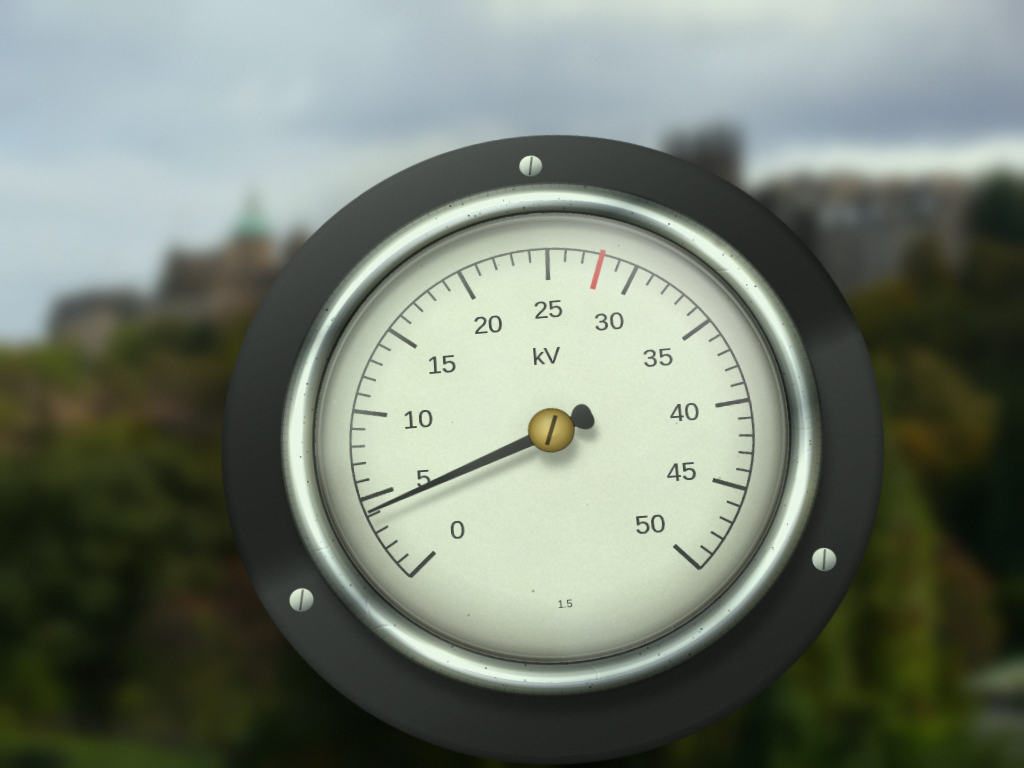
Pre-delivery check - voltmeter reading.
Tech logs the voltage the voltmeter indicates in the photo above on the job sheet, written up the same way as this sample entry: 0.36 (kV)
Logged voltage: 4 (kV)
